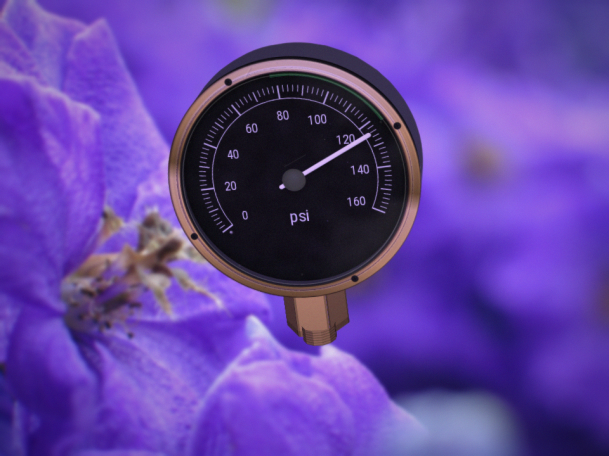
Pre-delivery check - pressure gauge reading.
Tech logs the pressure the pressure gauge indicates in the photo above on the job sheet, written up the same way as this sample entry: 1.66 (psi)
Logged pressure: 124 (psi)
